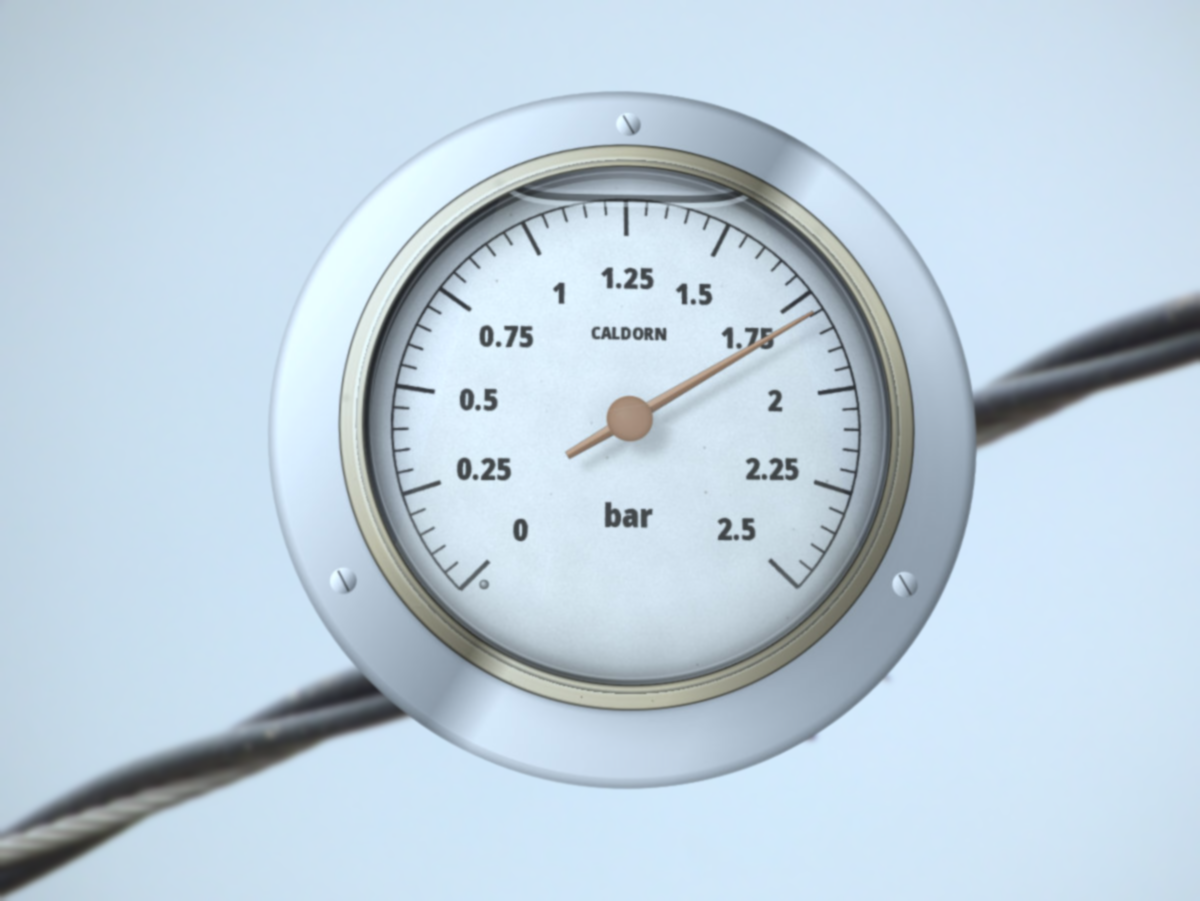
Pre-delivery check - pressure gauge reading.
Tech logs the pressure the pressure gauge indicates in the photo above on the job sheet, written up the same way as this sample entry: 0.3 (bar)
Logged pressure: 1.8 (bar)
